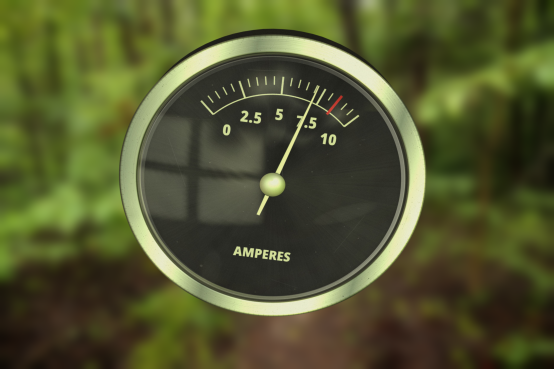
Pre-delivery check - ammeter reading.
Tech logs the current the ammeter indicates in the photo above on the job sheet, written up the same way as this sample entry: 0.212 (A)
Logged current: 7 (A)
